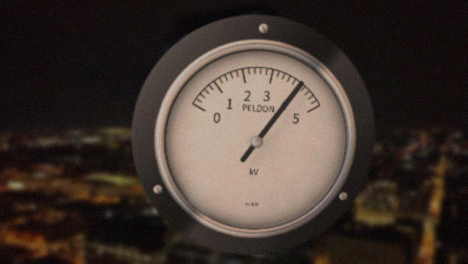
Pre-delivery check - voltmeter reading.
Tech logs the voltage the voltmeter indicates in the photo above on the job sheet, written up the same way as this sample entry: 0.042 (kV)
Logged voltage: 4 (kV)
